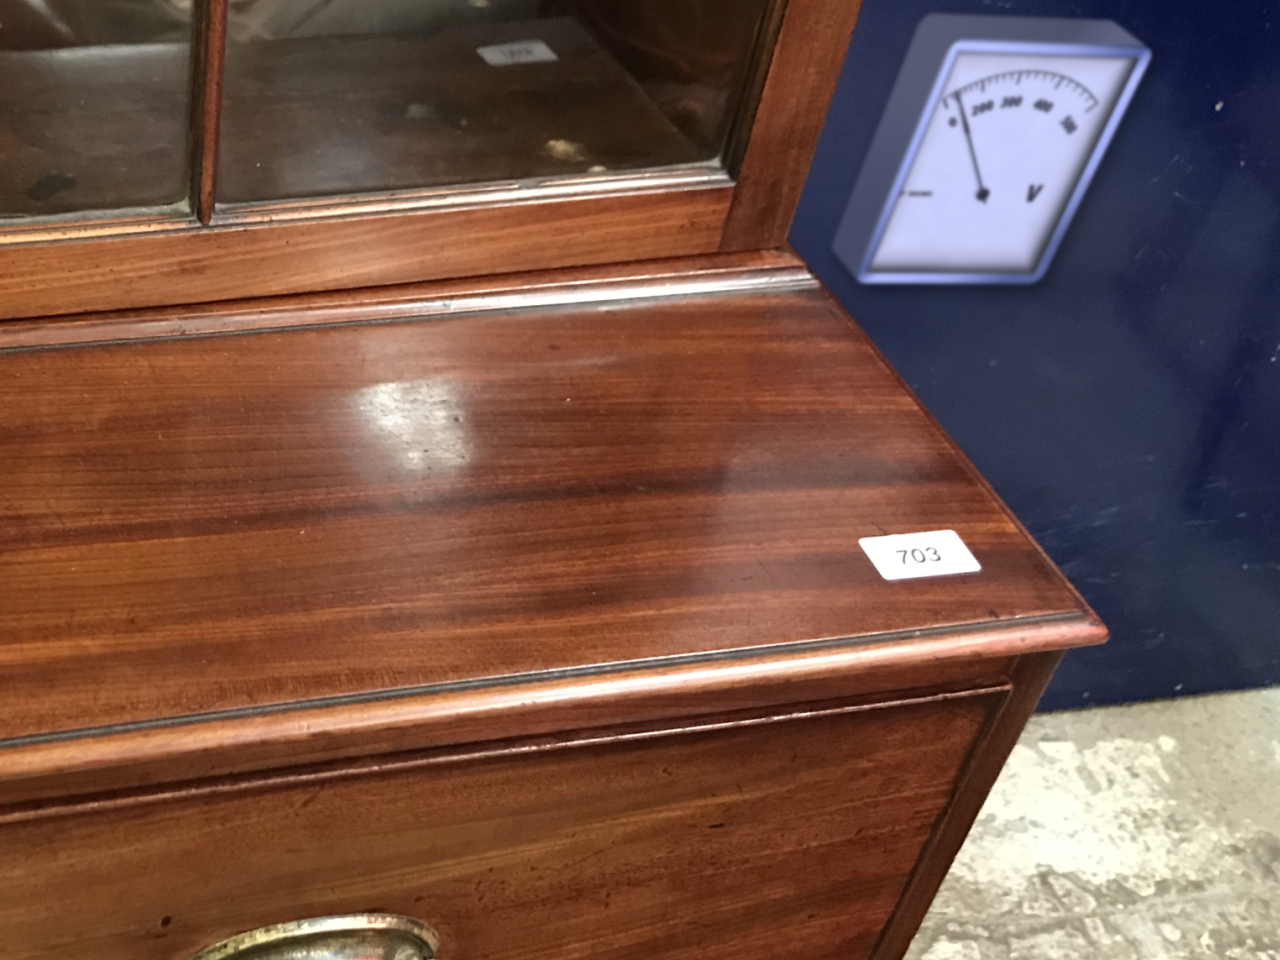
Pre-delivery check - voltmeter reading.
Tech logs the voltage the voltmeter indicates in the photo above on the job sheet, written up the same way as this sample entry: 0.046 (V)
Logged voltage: 100 (V)
